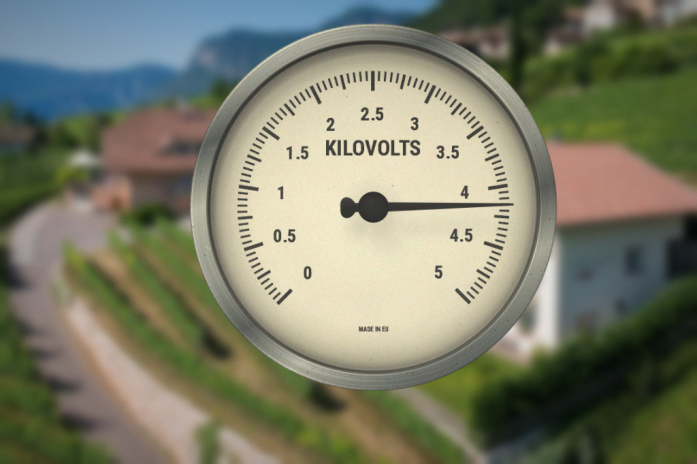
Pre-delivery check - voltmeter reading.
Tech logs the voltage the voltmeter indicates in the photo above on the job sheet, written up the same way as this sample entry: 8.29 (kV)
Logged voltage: 4.15 (kV)
